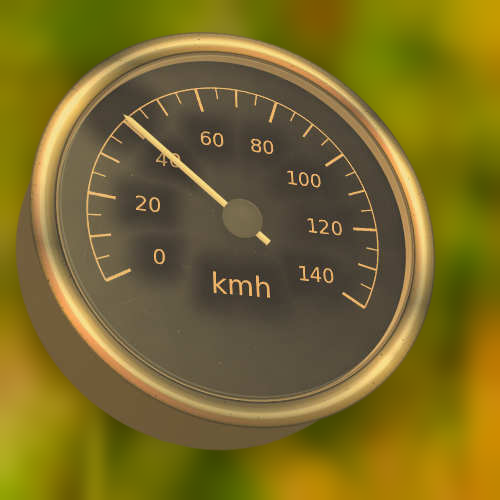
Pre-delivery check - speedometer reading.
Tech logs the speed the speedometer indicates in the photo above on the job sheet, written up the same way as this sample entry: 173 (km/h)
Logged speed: 40 (km/h)
